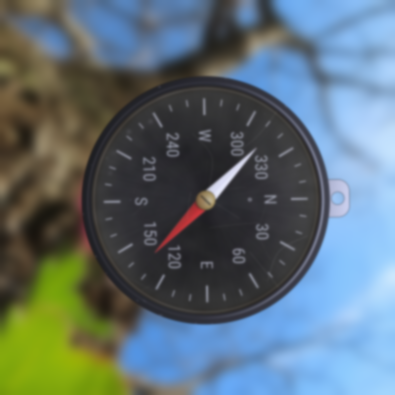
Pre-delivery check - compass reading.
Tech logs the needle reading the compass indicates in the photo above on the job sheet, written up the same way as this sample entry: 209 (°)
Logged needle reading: 135 (°)
